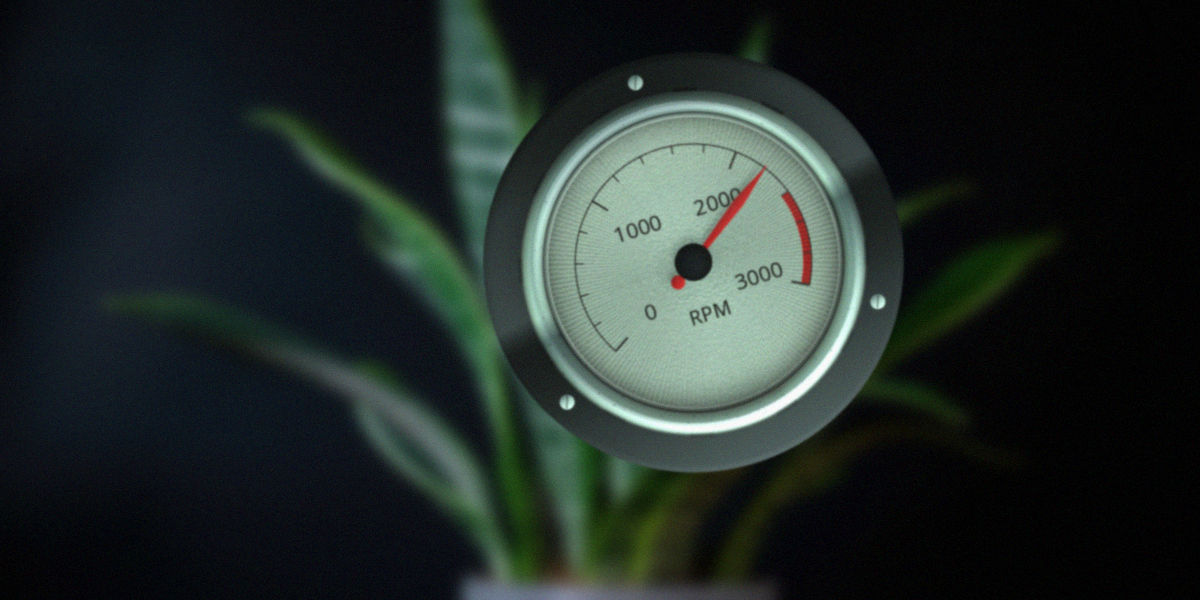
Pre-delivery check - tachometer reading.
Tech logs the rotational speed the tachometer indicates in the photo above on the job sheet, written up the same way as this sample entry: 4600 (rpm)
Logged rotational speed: 2200 (rpm)
